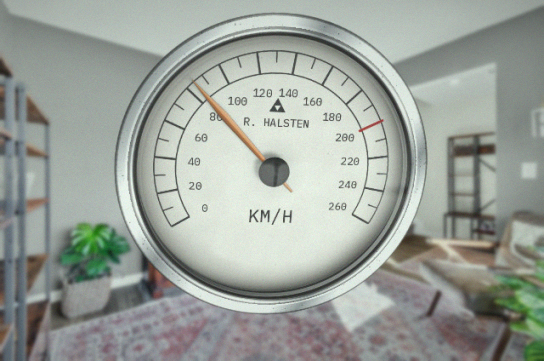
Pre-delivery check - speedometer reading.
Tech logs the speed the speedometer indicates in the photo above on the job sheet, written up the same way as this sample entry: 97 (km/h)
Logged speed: 85 (km/h)
